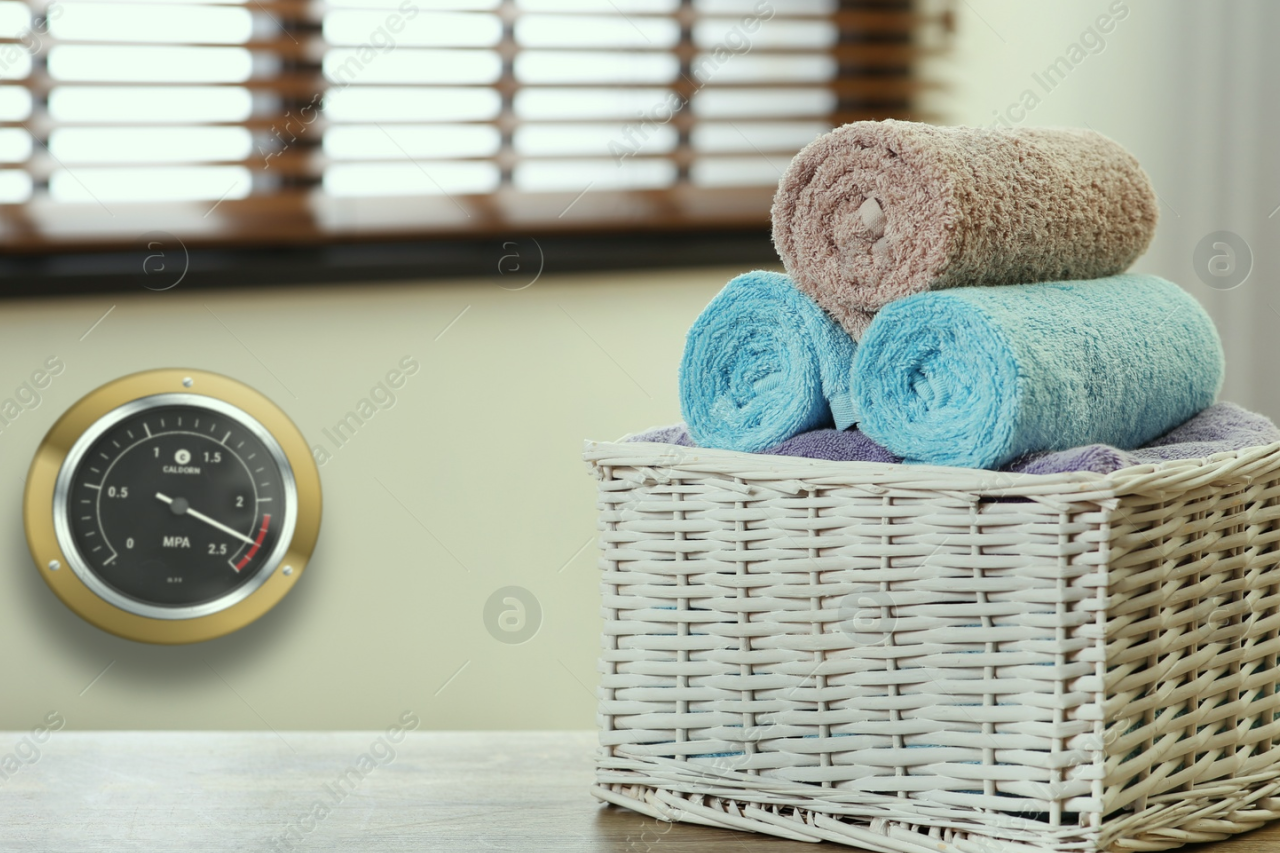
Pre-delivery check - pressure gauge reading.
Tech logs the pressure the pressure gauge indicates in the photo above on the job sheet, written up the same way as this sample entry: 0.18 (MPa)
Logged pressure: 2.3 (MPa)
